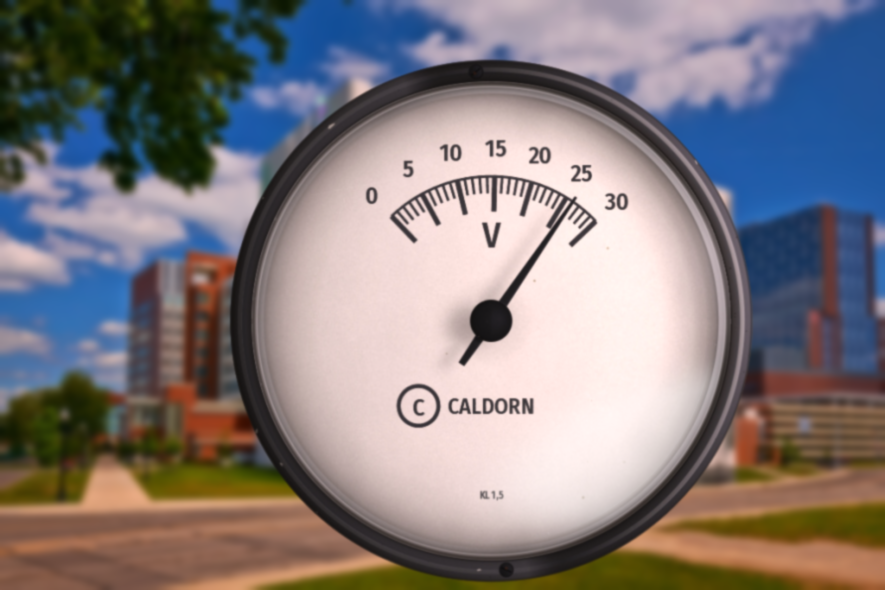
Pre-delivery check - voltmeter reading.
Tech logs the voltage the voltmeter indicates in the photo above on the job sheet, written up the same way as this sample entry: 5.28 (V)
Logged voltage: 26 (V)
